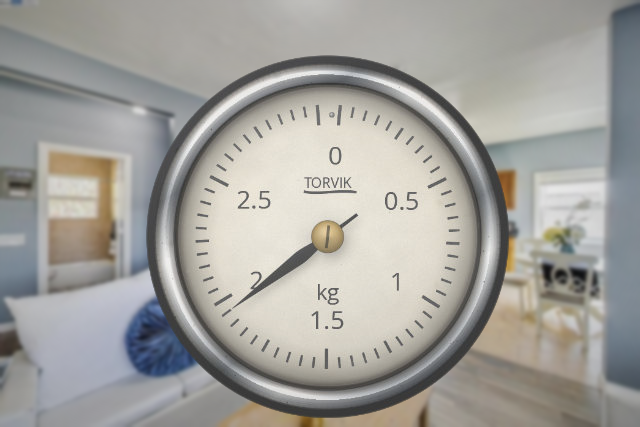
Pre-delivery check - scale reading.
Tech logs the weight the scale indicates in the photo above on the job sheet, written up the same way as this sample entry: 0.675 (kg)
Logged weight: 1.95 (kg)
